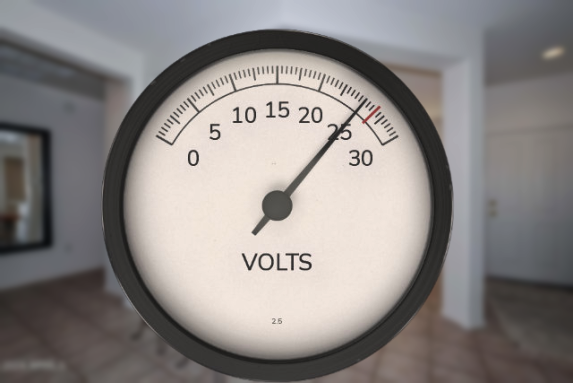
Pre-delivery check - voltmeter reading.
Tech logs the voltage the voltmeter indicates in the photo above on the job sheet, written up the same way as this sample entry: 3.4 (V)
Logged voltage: 25 (V)
